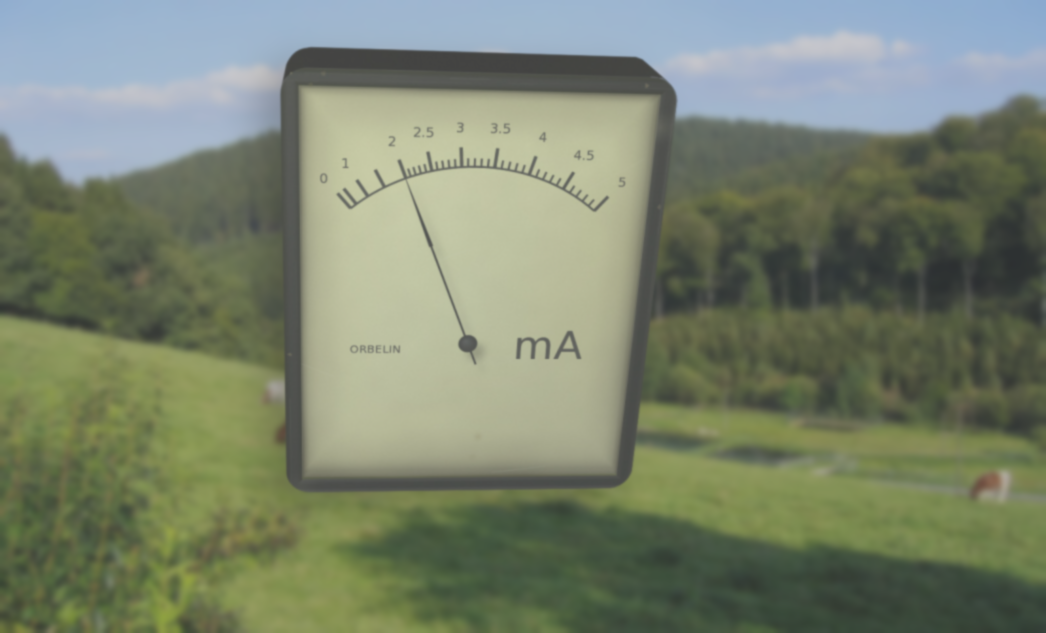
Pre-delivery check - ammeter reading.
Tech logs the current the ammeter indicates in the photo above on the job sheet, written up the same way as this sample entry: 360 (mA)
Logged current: 2 (mA)
